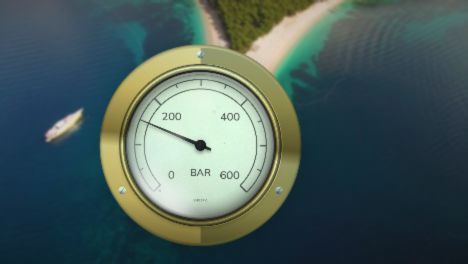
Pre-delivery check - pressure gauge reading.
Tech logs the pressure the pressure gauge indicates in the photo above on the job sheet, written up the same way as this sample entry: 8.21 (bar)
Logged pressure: 150 (bar)
